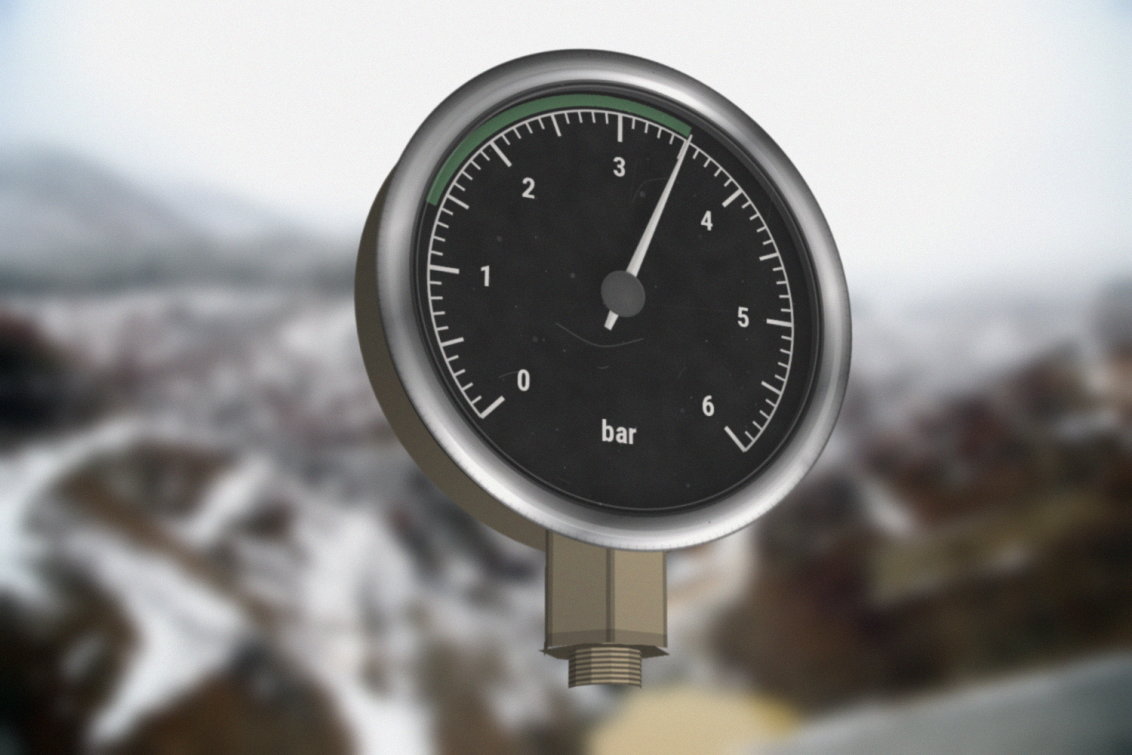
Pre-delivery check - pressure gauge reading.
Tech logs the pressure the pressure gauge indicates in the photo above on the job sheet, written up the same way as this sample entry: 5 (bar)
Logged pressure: 3.5 (bar)
